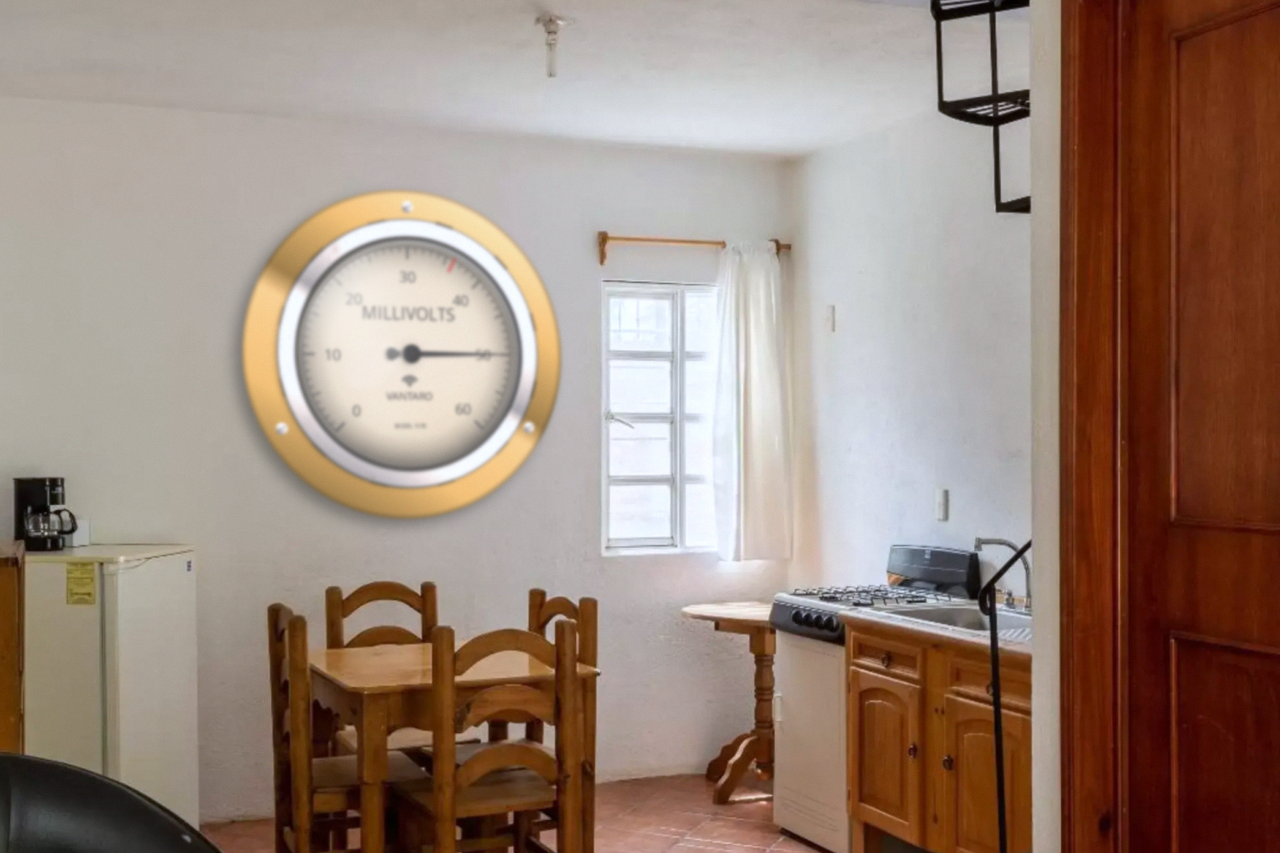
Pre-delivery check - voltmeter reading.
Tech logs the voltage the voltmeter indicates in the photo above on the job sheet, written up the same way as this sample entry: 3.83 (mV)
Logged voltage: 50 (mV)
